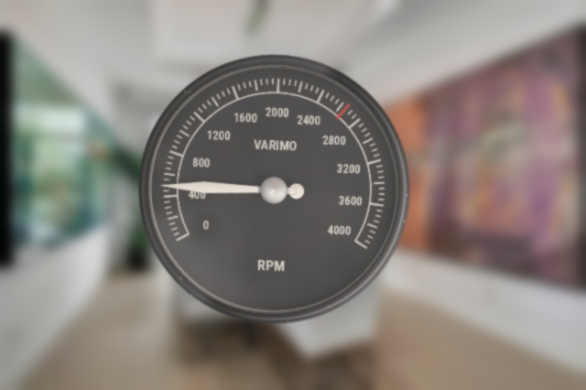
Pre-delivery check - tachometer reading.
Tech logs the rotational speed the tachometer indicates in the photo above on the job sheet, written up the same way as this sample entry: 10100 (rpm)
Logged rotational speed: 500 (rpm)
